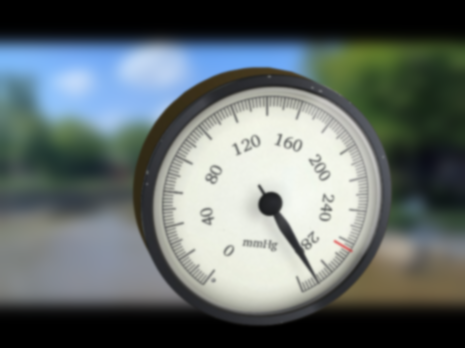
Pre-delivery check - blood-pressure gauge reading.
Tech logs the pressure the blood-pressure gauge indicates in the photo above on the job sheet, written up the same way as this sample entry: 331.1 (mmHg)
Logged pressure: 290 (mmHg)
